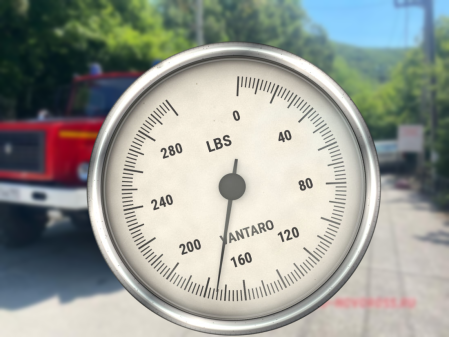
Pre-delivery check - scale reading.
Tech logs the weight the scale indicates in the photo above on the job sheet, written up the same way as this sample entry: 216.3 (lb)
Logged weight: 174 (lb)
